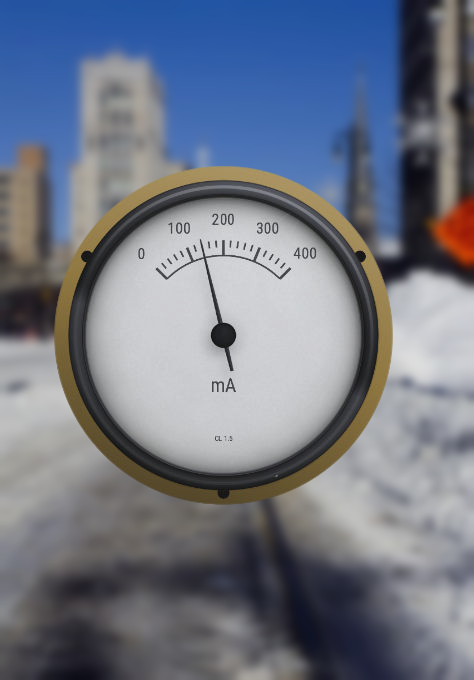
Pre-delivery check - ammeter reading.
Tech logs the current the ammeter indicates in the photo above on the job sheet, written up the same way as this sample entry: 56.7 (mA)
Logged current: 140 (mA)
